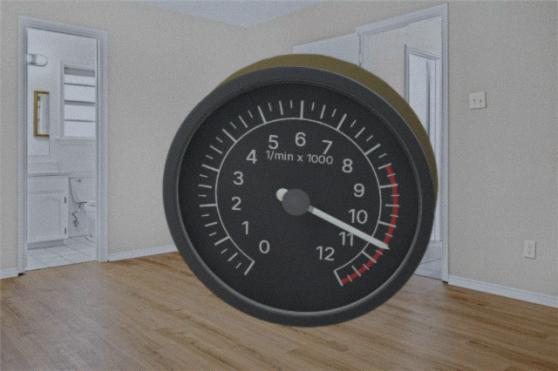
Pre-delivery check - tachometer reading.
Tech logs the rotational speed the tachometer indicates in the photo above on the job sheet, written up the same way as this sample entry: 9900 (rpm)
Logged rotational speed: 10500 (rpm)
